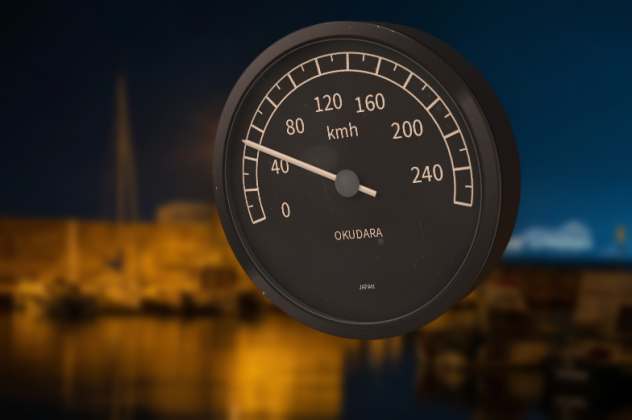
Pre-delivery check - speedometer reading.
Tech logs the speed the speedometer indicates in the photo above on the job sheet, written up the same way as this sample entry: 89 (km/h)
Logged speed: 50 (km/h)
